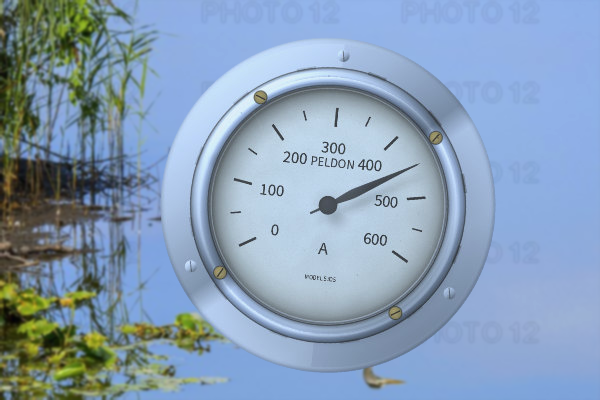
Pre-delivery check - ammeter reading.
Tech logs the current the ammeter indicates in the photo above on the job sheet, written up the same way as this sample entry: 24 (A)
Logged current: 450 (A)
